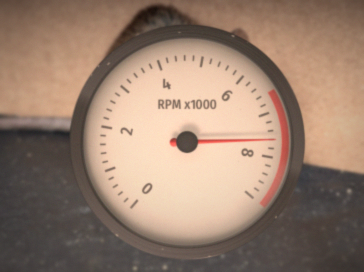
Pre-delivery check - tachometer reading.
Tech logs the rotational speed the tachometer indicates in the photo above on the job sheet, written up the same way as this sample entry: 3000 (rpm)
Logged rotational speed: 7600 (rpm)
